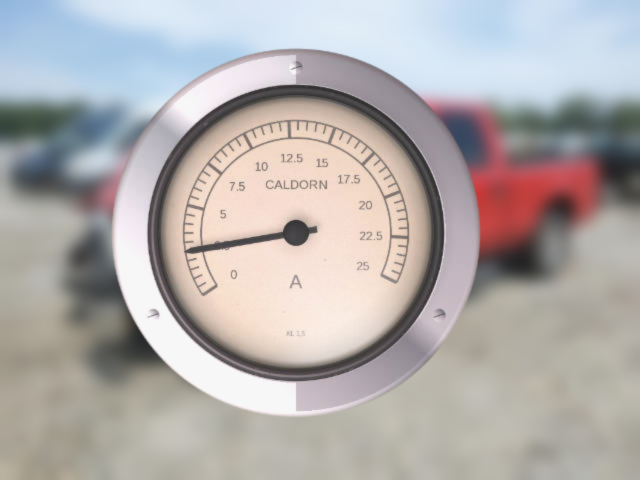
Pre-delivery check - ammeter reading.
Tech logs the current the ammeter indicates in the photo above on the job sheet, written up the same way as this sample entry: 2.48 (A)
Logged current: 2.5 (A)
